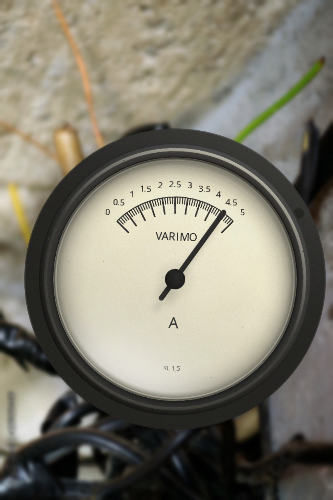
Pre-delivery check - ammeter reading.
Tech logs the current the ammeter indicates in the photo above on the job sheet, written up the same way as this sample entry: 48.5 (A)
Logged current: 4.5 (A)
